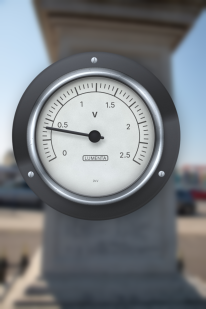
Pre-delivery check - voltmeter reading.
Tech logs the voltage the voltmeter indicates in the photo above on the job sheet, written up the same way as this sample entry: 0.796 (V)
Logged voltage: 0.4 (V)
